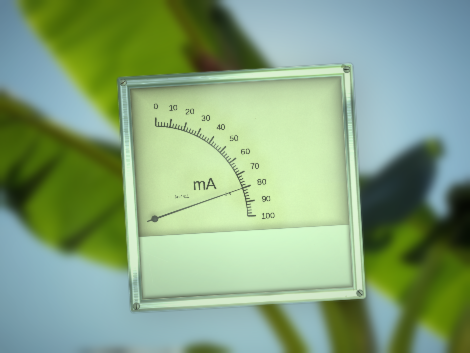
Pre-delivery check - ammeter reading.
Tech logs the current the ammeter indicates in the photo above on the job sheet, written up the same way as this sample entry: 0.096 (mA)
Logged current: 80 (mA)
